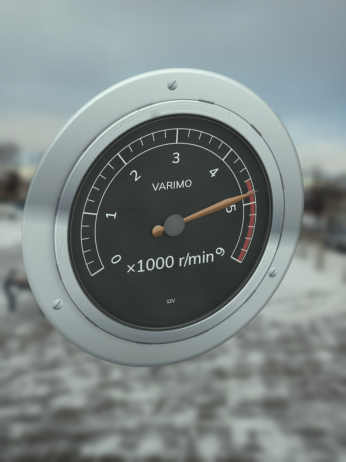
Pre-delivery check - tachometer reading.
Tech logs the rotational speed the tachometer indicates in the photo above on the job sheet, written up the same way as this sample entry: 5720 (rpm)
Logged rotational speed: 4800 (rpm)
